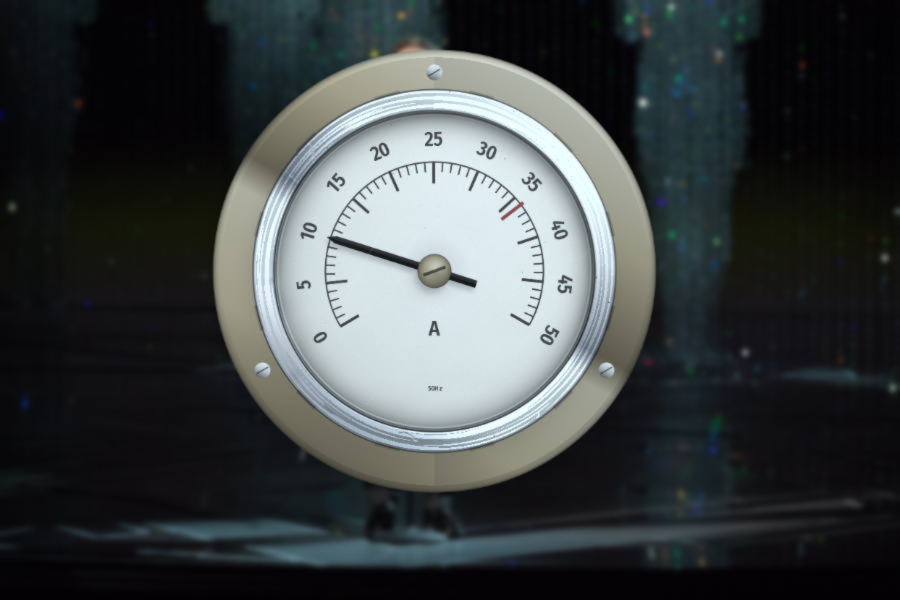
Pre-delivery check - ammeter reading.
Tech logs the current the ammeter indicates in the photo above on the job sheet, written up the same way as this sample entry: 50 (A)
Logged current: 10 (A)
